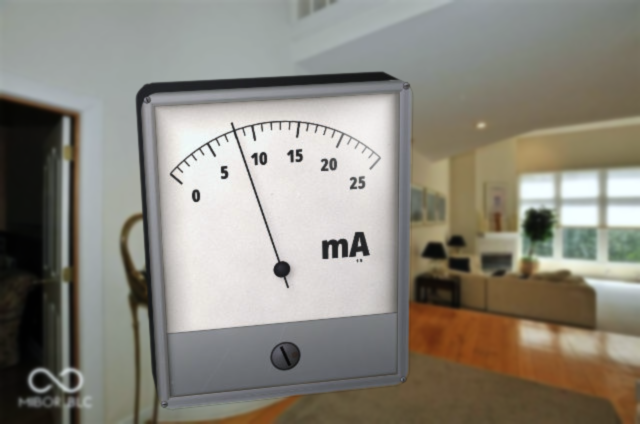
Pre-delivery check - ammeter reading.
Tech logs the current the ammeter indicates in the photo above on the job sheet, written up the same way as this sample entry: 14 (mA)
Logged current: 8 (mA)
